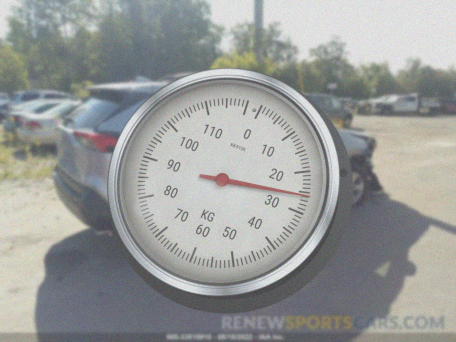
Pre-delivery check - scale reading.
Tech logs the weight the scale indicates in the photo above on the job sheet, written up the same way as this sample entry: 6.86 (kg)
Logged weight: 26 (kg)
